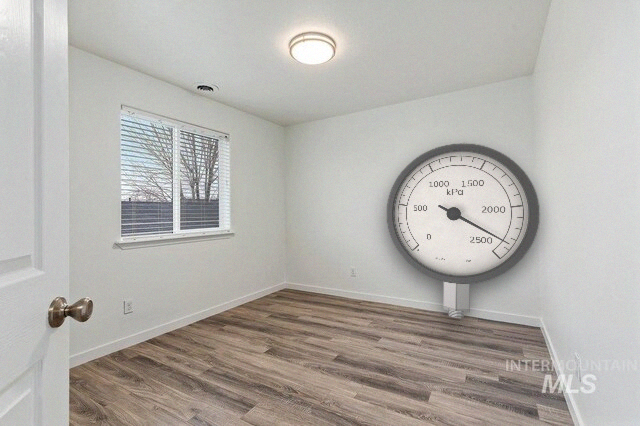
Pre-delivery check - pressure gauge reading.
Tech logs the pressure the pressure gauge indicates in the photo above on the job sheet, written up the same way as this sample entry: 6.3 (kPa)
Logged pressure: 2350 (kPa)
